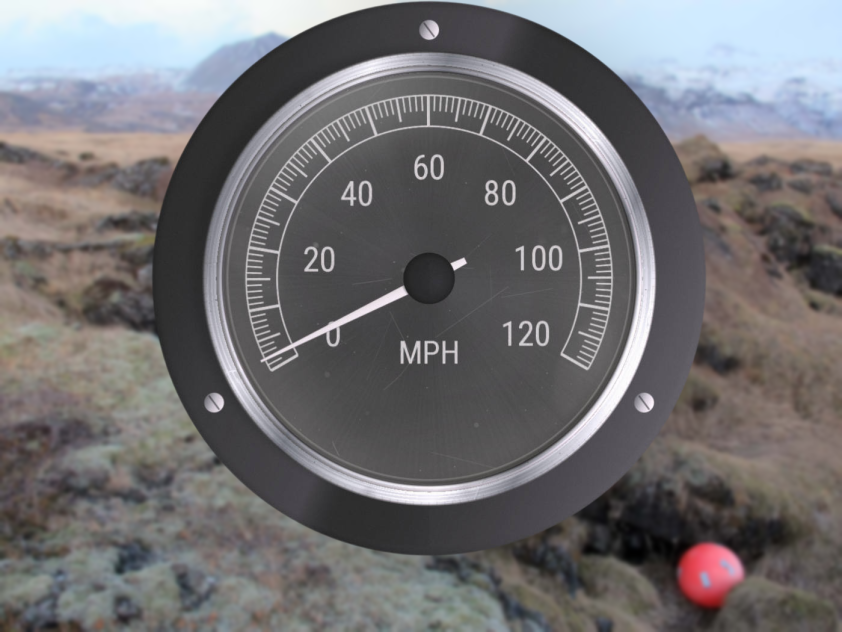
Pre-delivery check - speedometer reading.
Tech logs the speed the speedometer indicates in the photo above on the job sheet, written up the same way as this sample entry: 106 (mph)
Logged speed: 2 (mph)
